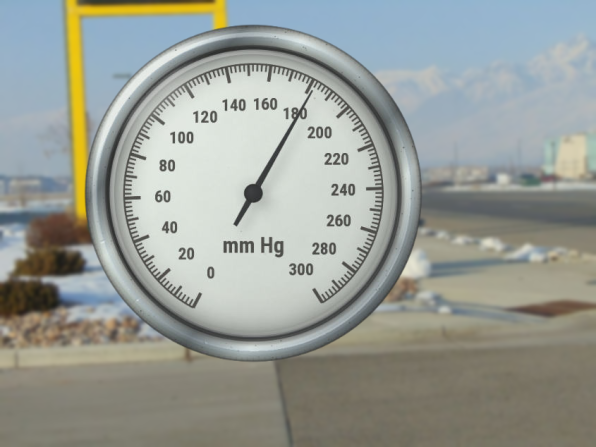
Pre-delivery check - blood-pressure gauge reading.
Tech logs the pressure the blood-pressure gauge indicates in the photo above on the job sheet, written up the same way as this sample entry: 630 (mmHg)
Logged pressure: 182 (mmHg)
